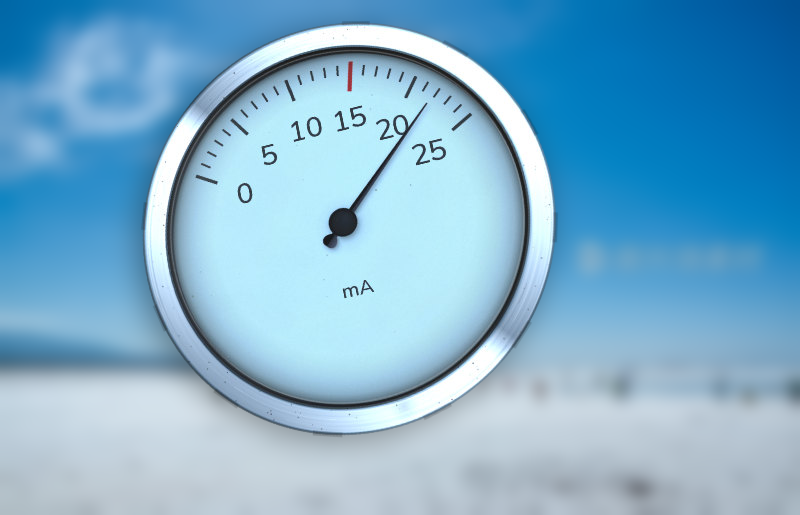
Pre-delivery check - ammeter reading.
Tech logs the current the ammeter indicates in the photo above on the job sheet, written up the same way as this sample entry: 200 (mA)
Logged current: 22 (mA)
